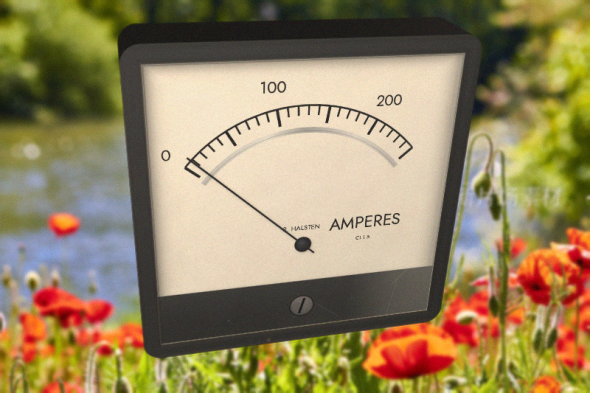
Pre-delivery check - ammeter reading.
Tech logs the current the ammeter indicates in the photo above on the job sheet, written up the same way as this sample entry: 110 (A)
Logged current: 10 (A)
